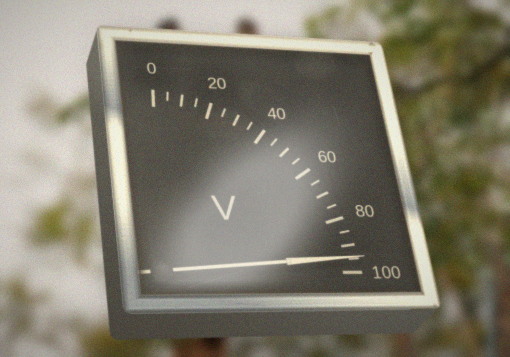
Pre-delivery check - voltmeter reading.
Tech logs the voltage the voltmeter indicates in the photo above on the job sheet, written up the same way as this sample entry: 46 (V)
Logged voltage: 95 (V)
